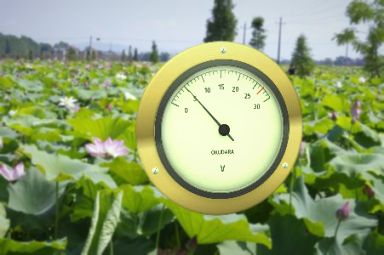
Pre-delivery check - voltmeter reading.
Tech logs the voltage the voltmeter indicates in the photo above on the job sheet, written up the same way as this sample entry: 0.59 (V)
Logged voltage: 5 (V)
